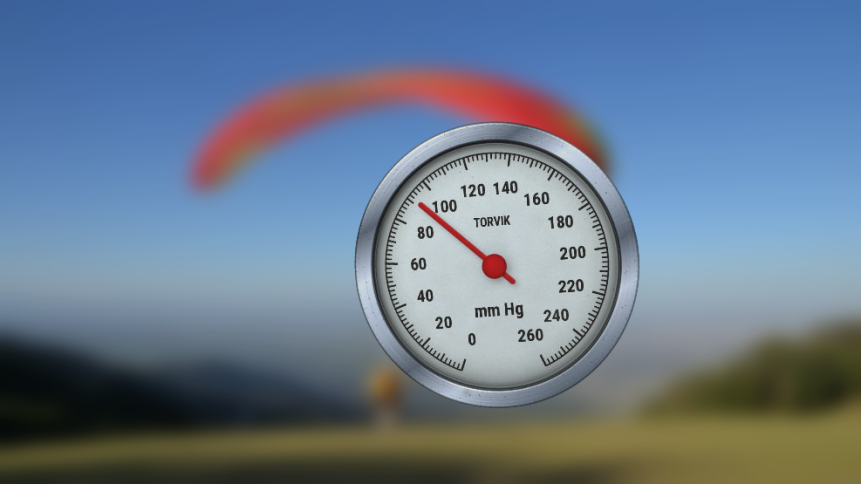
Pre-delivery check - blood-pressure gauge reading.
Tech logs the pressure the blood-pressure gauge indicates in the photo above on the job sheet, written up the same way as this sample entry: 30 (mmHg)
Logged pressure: 92 (mmHg)
